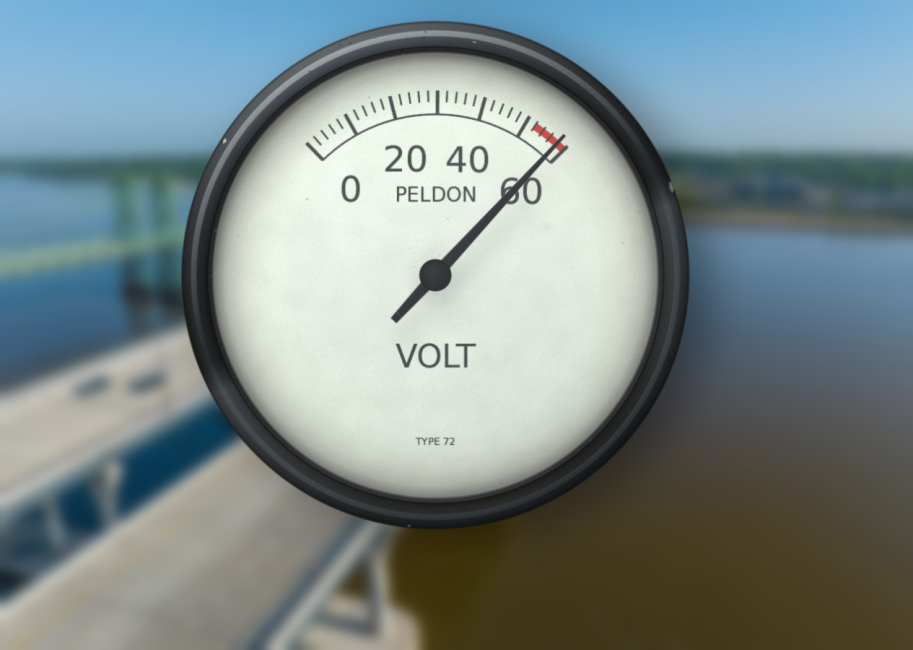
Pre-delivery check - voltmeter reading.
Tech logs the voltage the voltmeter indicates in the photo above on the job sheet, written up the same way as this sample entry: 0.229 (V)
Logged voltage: 58 (V)
